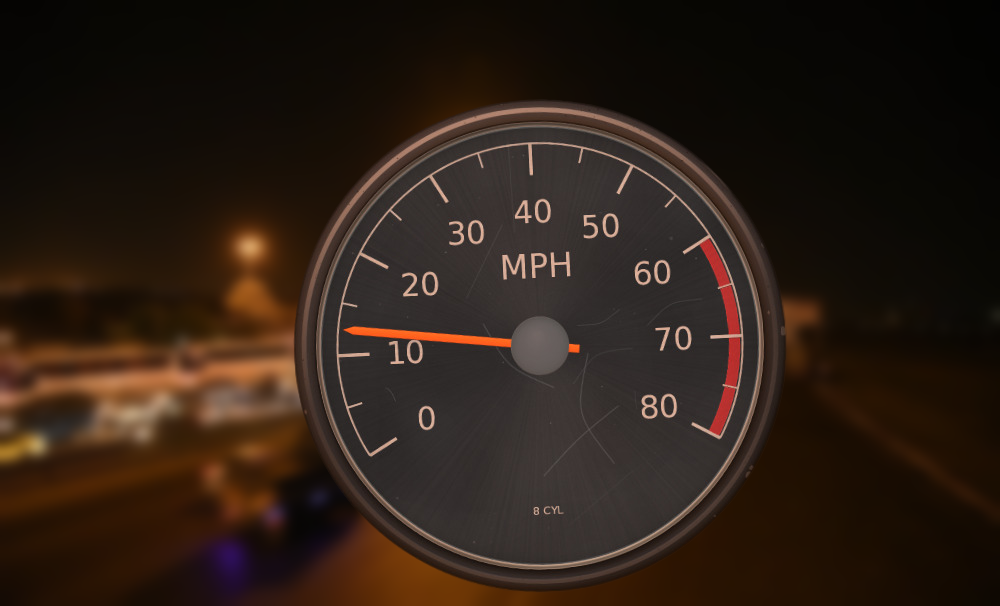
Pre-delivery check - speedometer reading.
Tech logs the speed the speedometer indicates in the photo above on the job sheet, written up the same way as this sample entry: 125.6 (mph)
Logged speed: 12.5 (mph)
